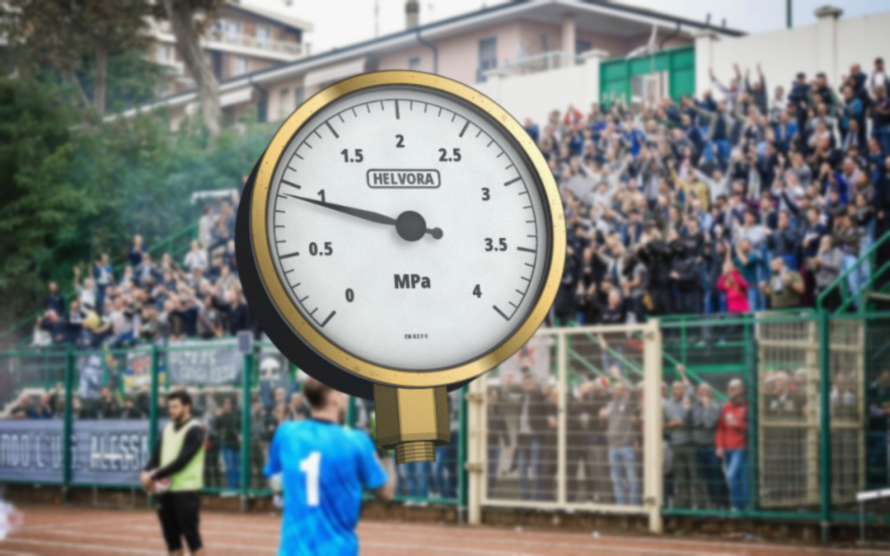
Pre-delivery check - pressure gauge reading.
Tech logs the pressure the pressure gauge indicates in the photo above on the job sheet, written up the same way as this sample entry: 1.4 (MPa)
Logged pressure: 0.9 (MPa)
